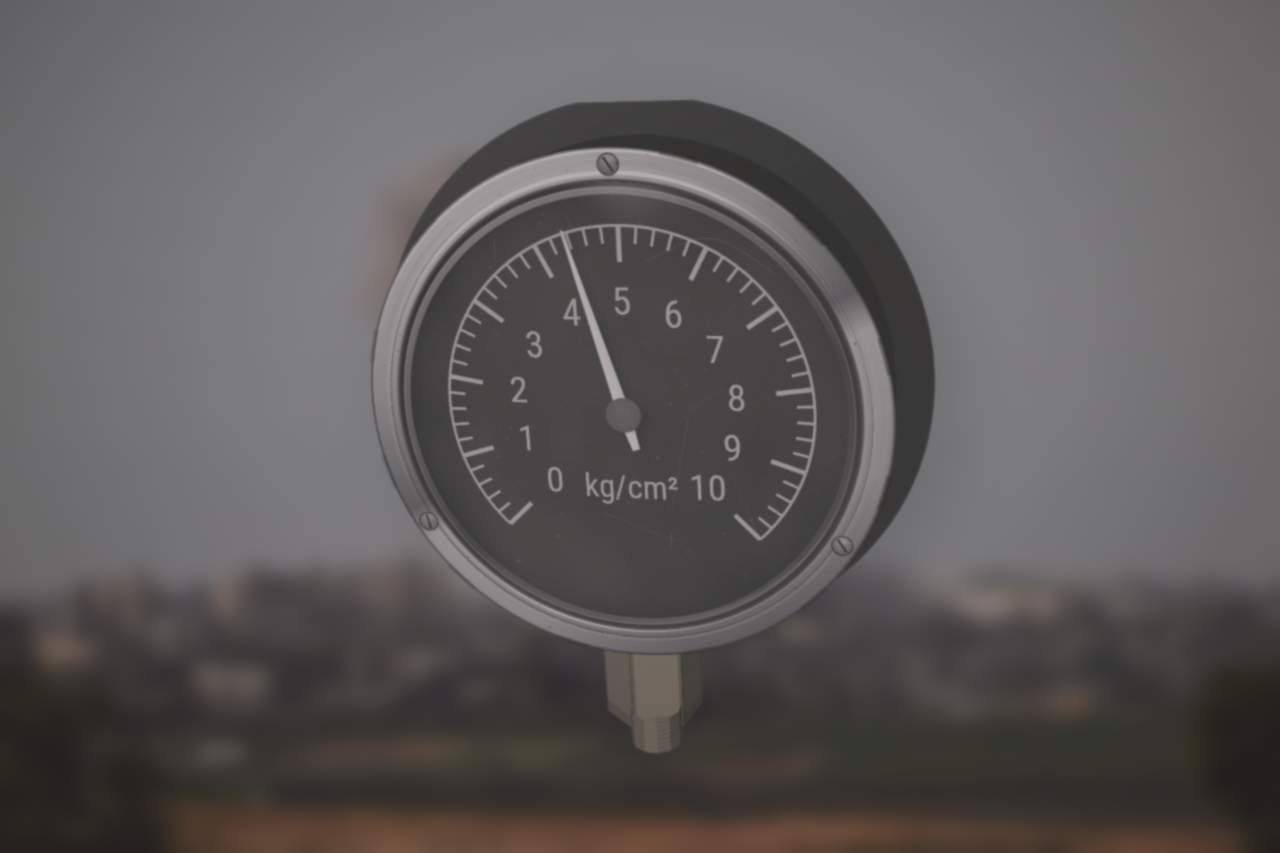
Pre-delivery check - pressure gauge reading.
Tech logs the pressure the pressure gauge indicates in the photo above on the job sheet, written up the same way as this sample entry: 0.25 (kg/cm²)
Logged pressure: 4.4 (kg/cm²)
